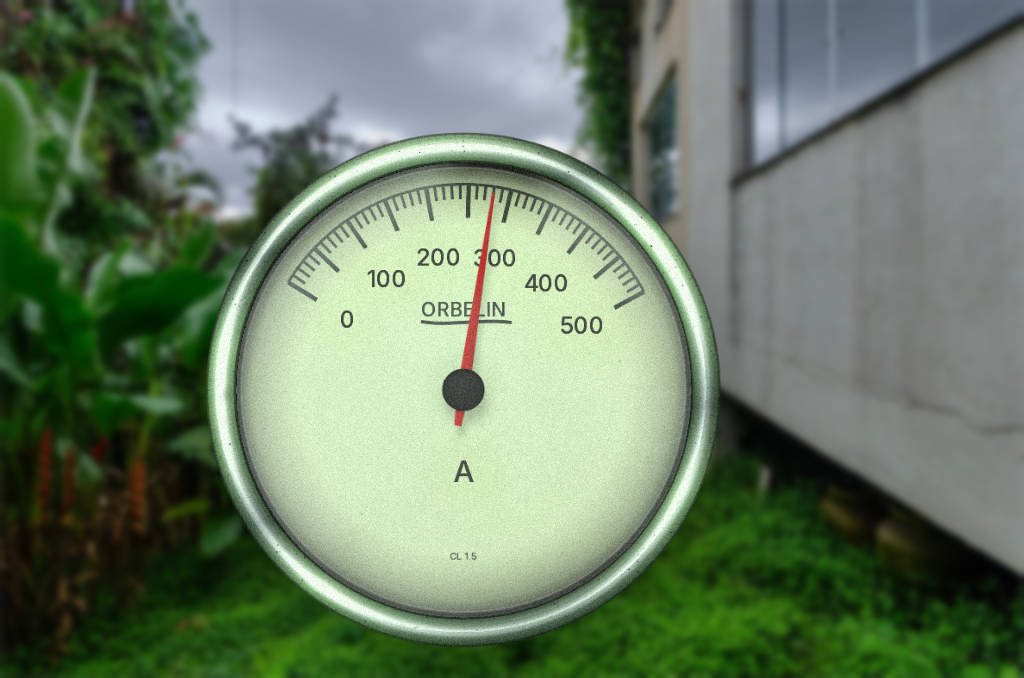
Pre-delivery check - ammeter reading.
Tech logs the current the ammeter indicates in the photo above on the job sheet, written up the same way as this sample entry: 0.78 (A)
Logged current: 280 (A)
